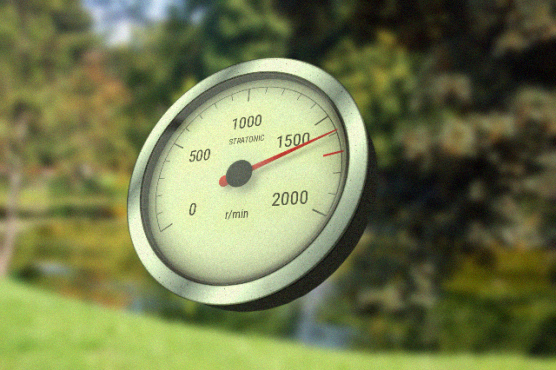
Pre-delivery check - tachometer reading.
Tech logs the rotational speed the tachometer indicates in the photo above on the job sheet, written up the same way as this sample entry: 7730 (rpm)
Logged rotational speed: 1600 (rpm)
